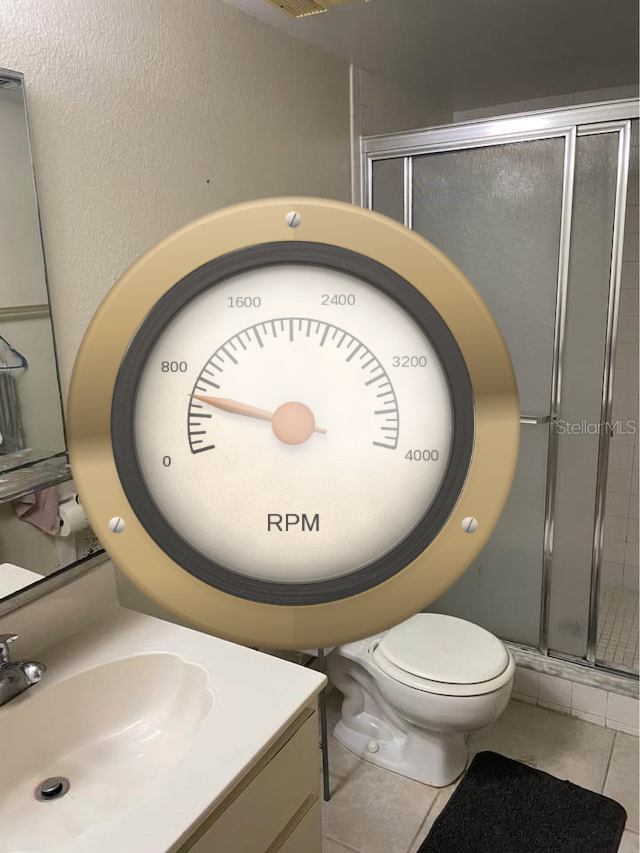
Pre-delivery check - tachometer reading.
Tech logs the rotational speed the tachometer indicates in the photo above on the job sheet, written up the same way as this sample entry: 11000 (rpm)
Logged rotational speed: 600 (rpm)
